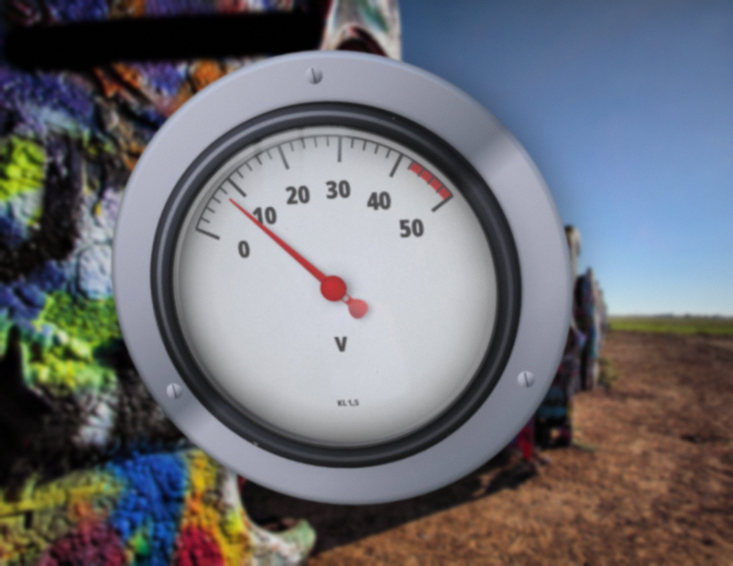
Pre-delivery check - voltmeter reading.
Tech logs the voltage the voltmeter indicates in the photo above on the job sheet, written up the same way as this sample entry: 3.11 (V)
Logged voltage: 8 (V)
